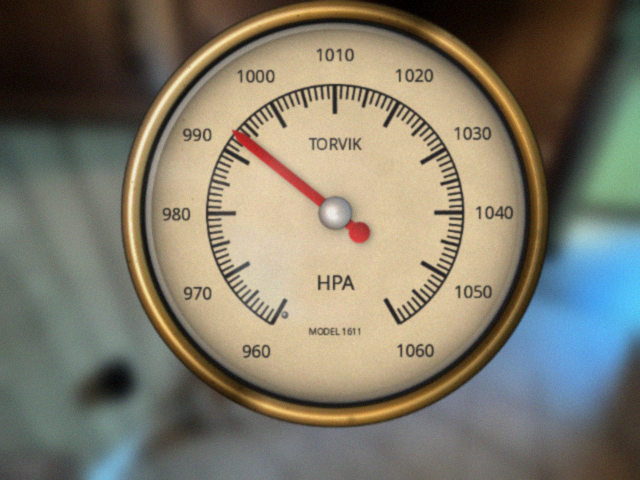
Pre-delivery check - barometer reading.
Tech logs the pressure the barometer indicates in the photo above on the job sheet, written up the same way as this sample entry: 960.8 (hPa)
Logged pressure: 993 (hPa)
